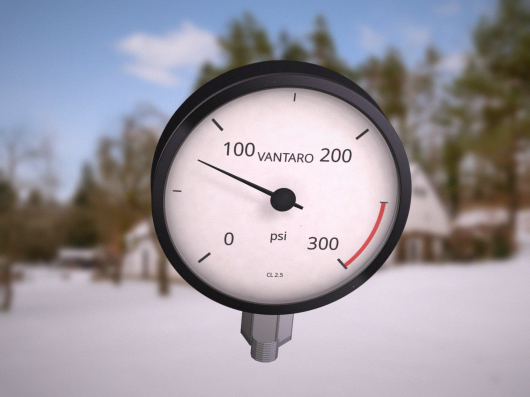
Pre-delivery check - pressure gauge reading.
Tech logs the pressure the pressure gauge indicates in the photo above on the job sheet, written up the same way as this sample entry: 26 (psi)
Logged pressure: 75 (psi)
